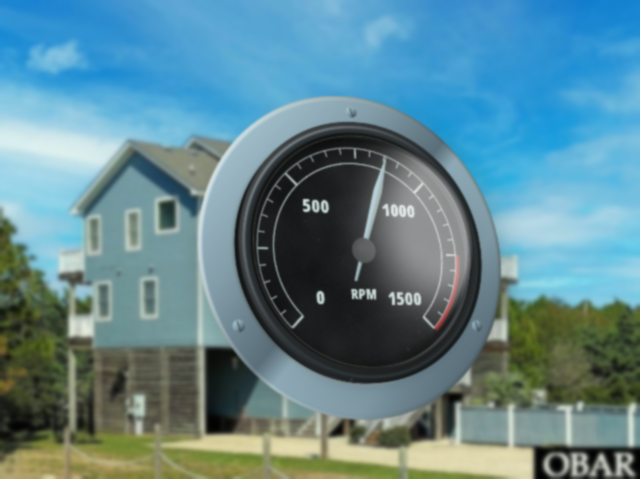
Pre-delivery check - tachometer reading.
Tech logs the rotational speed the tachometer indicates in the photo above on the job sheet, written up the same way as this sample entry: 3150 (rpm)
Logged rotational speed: 850 (rpm)
